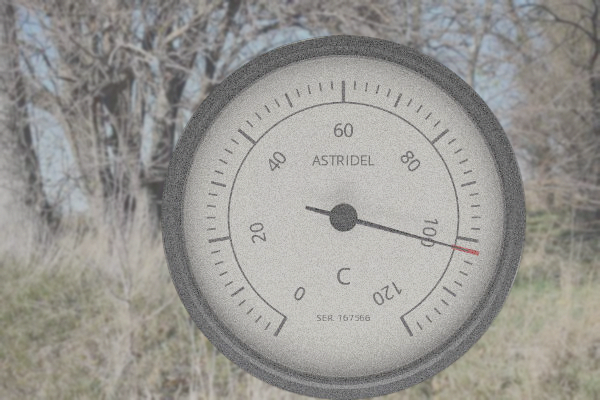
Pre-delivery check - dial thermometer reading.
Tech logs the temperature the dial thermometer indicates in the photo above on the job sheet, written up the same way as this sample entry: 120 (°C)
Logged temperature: 102 (°C)
